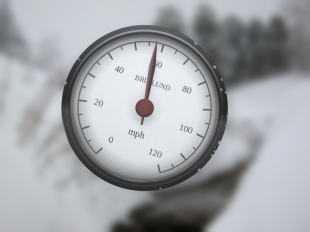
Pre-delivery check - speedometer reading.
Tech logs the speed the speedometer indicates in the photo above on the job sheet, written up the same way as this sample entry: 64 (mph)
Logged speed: 57.5 (mph)
